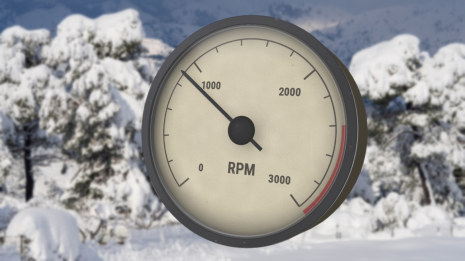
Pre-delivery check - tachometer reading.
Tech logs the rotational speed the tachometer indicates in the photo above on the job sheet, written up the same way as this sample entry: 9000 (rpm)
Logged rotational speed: 900 (rpm)
